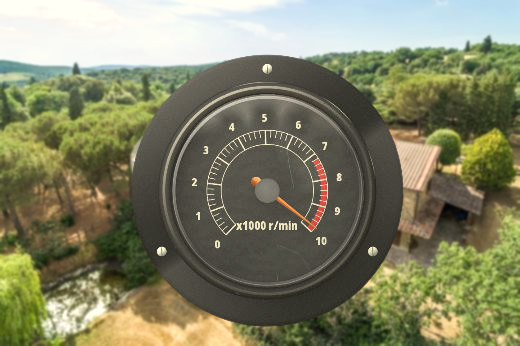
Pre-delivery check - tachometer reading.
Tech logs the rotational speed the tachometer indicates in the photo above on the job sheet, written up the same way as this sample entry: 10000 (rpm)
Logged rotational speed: 9800 (rpm)
